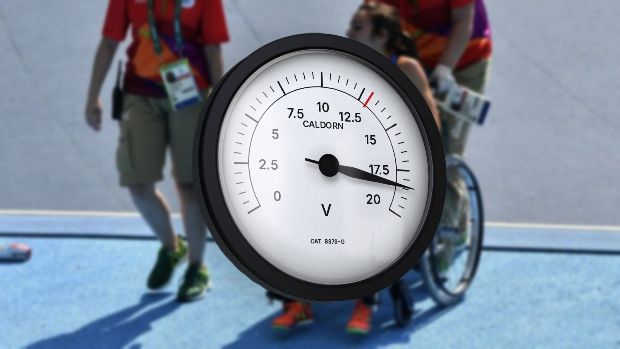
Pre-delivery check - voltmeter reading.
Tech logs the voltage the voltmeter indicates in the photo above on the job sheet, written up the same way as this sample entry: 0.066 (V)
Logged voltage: 18.5 (V)
